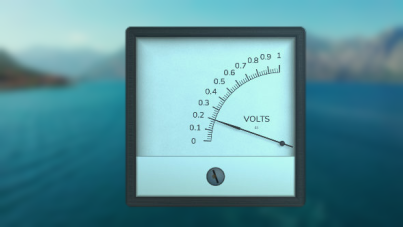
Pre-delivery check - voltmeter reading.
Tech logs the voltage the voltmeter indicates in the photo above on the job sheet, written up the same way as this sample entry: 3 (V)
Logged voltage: 0.2 (V)
